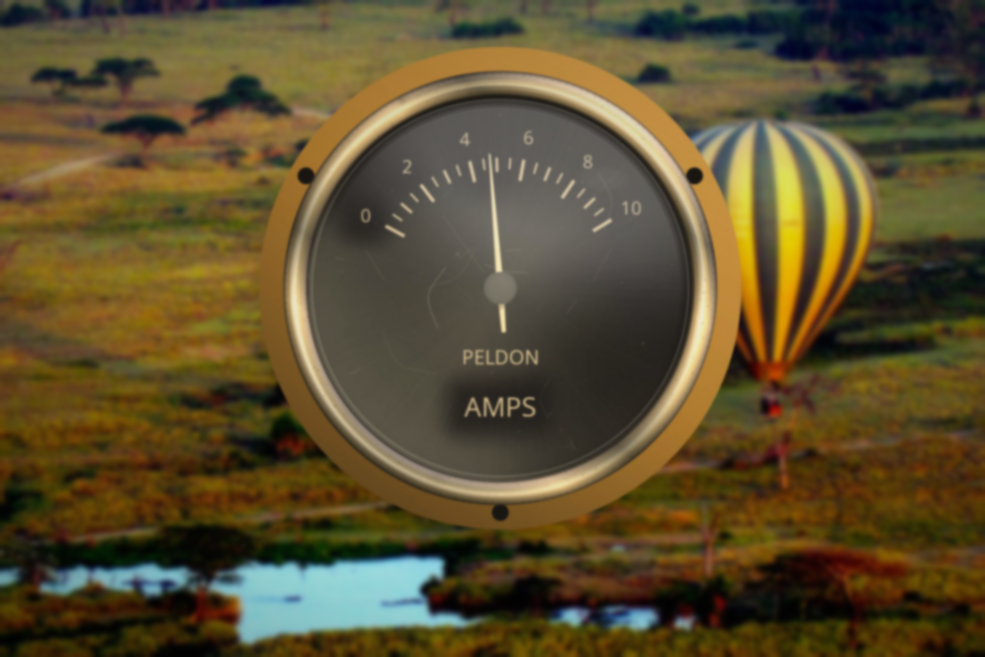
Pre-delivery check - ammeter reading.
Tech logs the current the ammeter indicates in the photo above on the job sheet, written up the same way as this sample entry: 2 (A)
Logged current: 4.75 (A)
